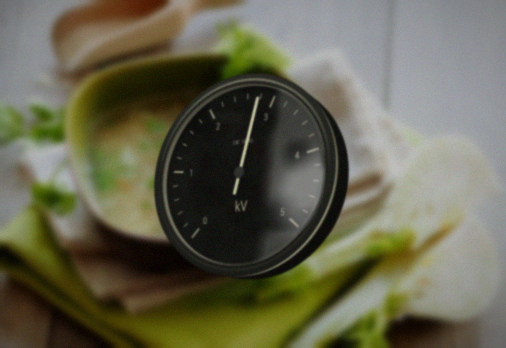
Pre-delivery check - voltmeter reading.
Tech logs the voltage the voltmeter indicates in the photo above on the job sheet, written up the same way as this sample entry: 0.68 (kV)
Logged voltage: 2.8 (kV)
